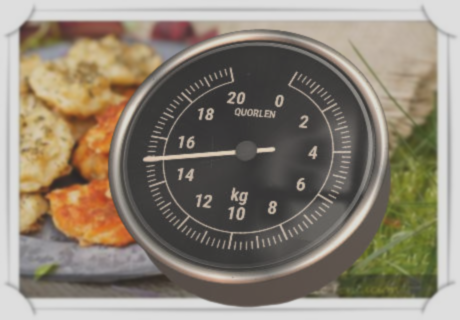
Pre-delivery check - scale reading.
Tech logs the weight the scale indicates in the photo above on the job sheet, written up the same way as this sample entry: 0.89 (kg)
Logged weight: 15 (kg)
